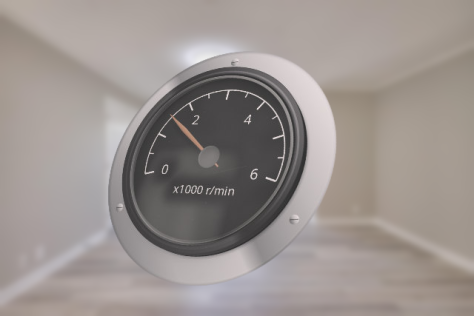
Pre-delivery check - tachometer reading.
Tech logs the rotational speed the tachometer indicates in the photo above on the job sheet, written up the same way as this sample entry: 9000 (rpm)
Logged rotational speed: 1500 (rpm)
